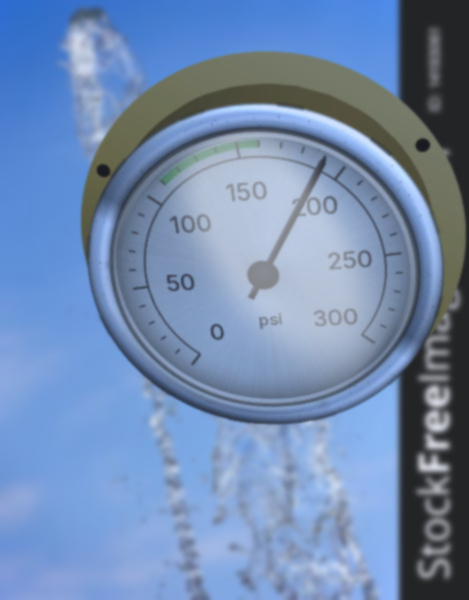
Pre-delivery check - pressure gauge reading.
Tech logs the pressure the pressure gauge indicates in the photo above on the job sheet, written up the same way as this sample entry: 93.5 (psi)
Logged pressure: 190 (psi)
